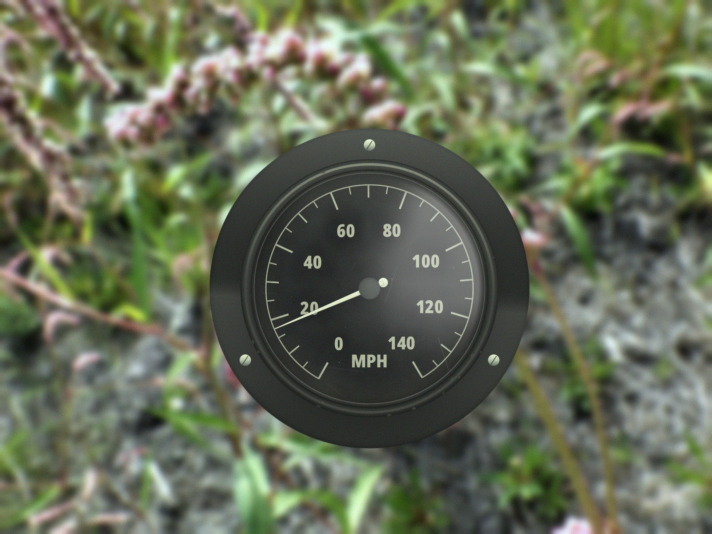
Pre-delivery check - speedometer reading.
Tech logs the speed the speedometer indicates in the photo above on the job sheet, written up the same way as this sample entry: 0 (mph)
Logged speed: 17.5 (mph)
